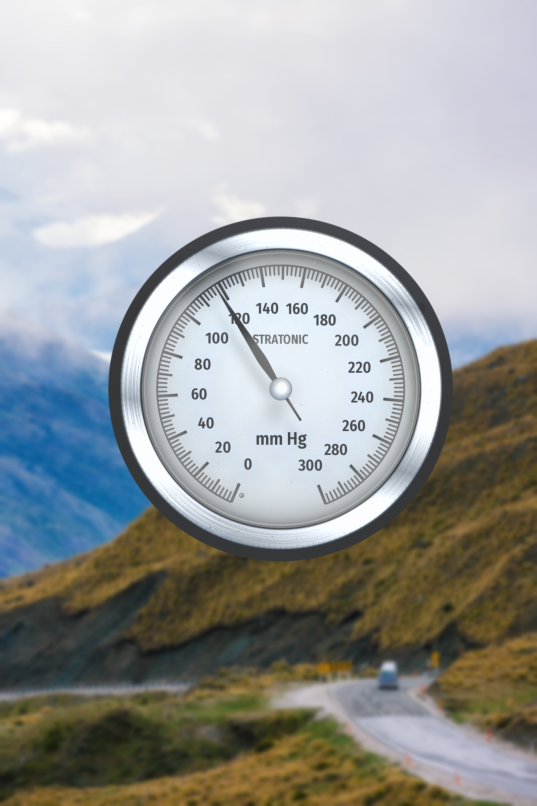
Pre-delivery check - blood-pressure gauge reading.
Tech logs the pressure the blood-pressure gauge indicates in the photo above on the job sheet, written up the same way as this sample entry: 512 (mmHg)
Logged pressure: 118 (mmHg)
